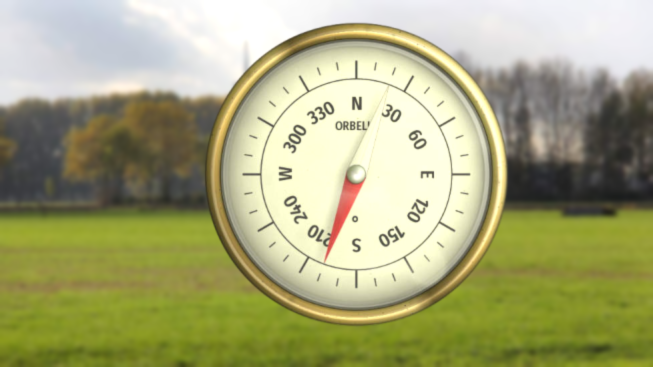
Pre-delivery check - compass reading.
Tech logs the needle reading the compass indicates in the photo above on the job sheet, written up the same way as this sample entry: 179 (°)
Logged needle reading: 200 (°)
